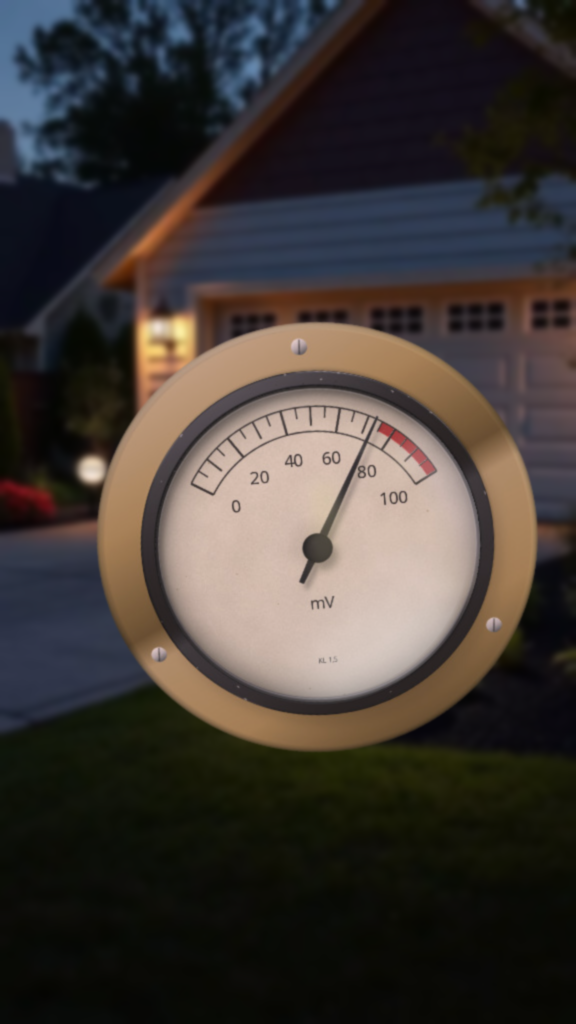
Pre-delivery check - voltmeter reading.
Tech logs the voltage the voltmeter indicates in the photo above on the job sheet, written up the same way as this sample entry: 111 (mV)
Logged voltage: 72.5 (mV)
